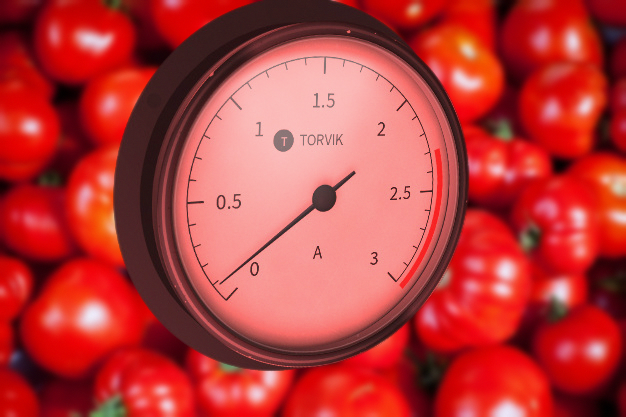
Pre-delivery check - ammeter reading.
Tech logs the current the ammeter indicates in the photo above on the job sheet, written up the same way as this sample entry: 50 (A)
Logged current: 0.1 (A)
